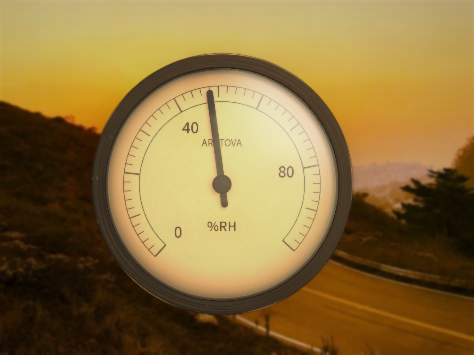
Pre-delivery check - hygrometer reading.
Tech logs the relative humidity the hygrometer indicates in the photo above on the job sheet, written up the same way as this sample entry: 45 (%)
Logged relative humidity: 48 (%)
